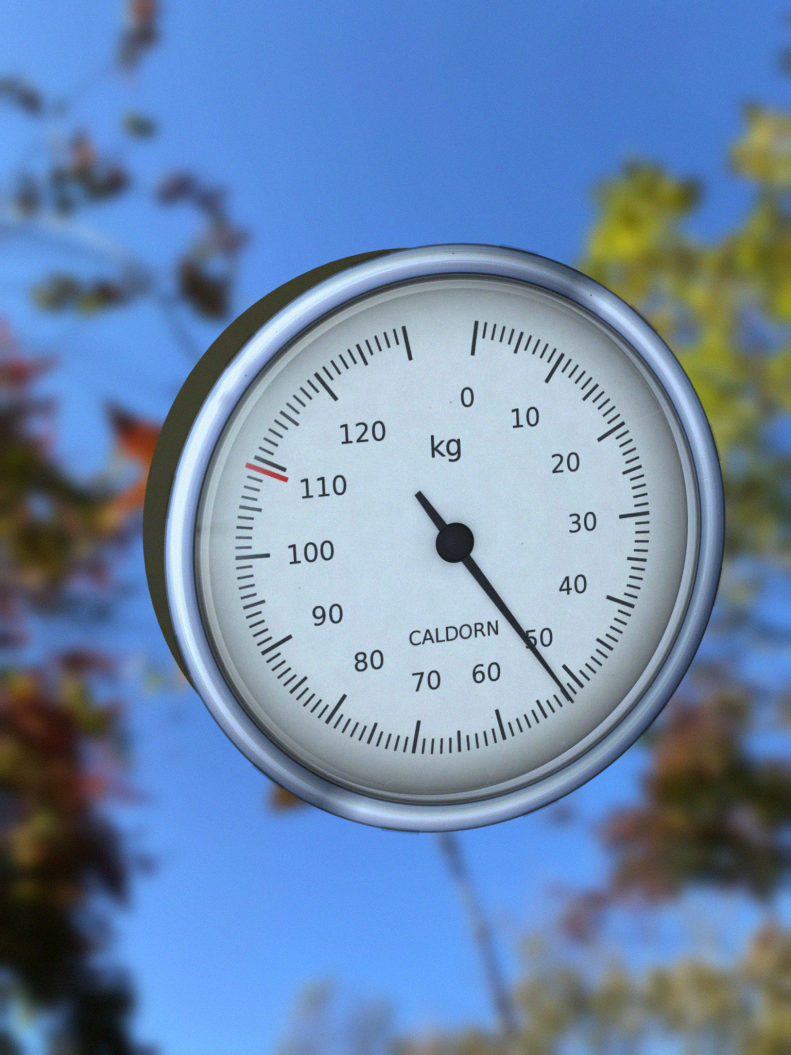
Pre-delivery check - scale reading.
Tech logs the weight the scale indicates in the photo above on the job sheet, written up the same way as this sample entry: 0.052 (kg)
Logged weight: 52 (kg)
